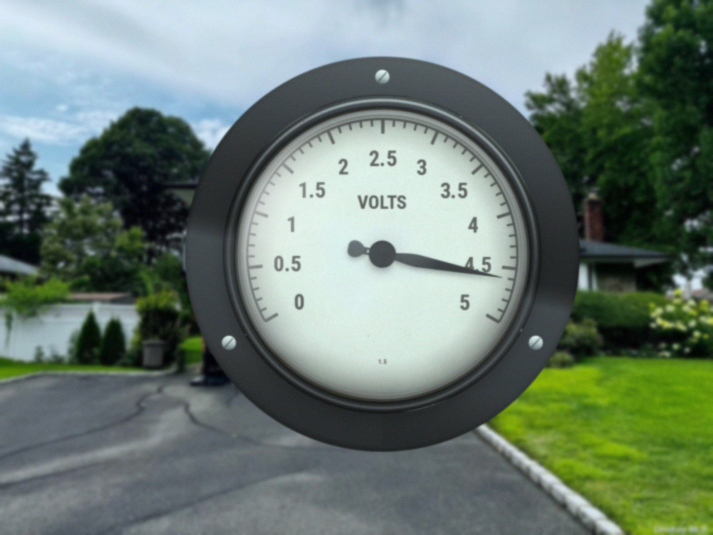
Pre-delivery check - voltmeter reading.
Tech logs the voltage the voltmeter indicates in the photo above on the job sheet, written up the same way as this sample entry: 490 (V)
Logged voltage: 4.6 (V)
